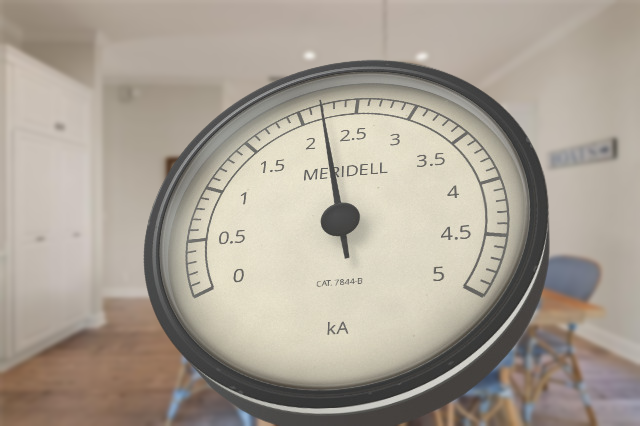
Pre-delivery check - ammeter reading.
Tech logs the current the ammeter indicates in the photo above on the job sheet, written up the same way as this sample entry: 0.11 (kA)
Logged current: 2.2 (kA)
